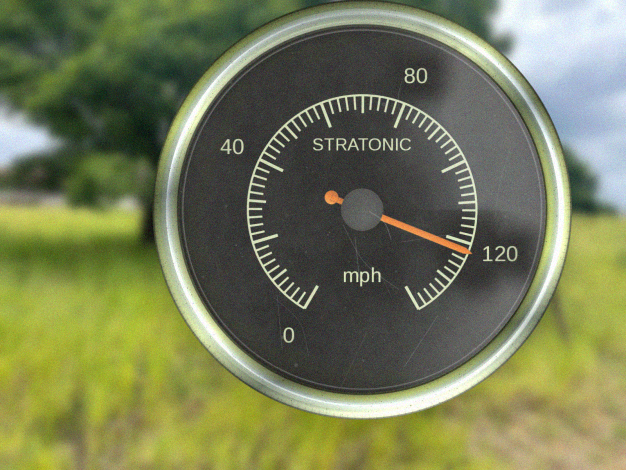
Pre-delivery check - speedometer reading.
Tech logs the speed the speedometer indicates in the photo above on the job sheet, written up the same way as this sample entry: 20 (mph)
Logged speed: 122 (mph)
